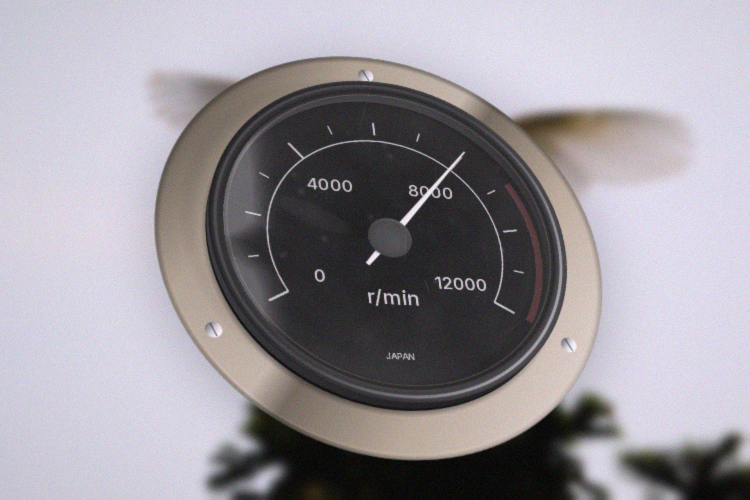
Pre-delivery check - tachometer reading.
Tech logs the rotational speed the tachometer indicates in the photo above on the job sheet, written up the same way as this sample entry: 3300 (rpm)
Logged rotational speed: 8000 (rpm)
